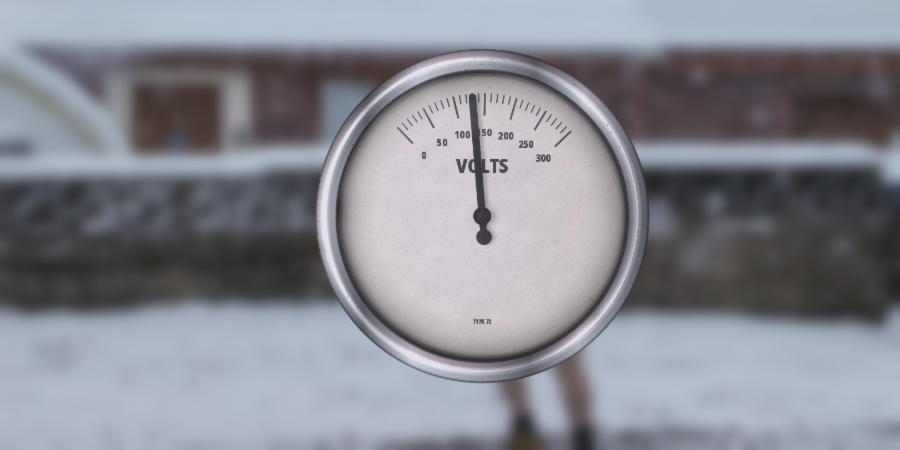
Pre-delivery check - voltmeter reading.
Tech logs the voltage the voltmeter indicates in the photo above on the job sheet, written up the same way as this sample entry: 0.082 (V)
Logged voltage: 130 (V)
